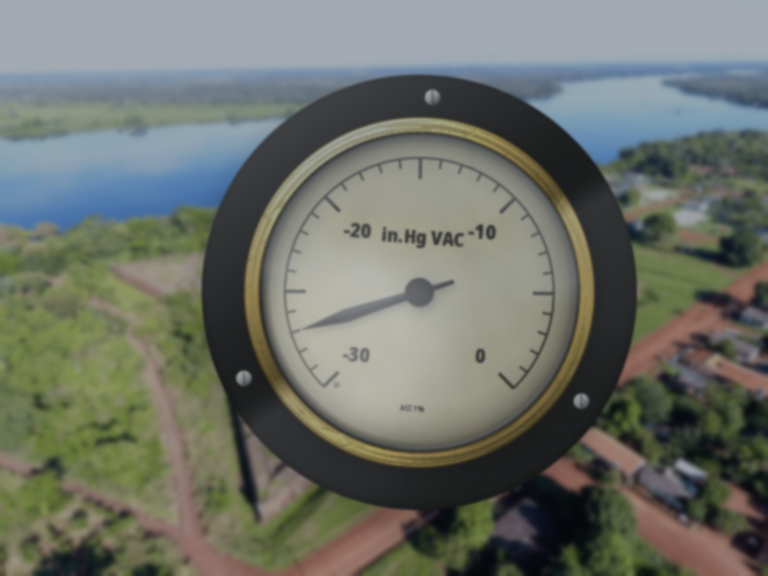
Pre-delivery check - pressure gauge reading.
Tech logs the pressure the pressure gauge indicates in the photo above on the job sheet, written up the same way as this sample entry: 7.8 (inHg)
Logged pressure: -27 (inHg)
